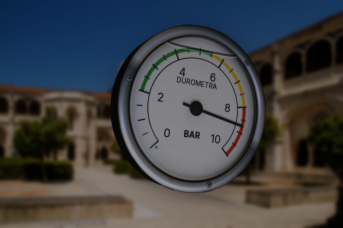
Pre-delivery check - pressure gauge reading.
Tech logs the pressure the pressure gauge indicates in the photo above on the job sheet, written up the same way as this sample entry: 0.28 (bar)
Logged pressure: 8.75 (bar)
